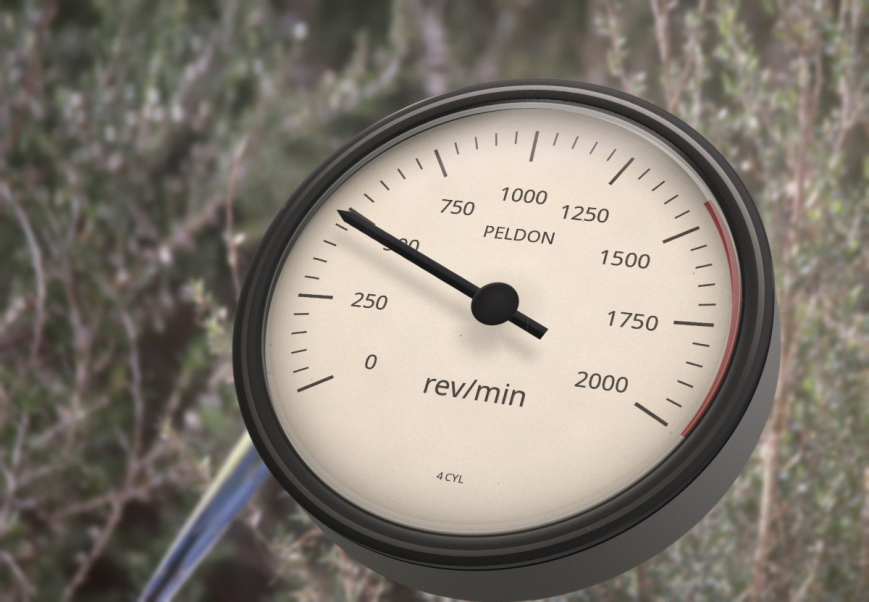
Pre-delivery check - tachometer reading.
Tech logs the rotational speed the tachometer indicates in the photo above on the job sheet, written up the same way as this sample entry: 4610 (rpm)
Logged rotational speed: 475 (rpm)
